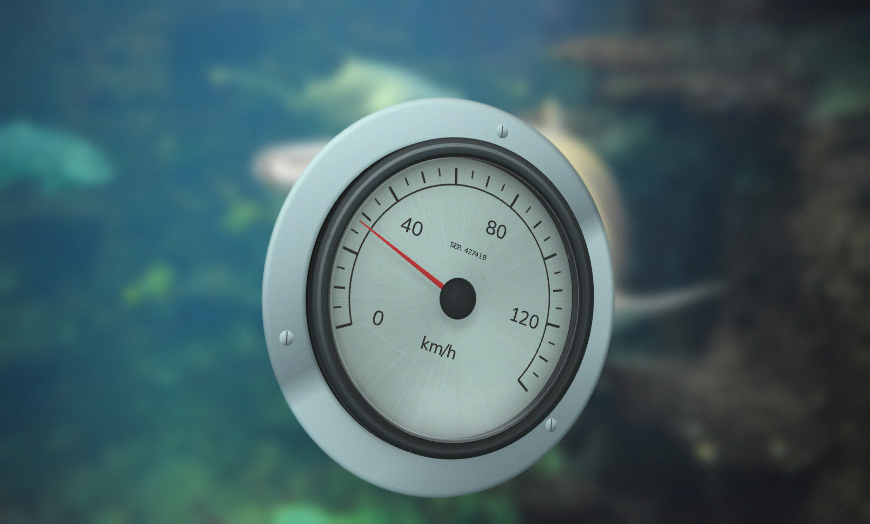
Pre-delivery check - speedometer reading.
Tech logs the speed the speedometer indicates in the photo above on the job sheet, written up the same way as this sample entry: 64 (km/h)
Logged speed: 27.5 (km/h)
